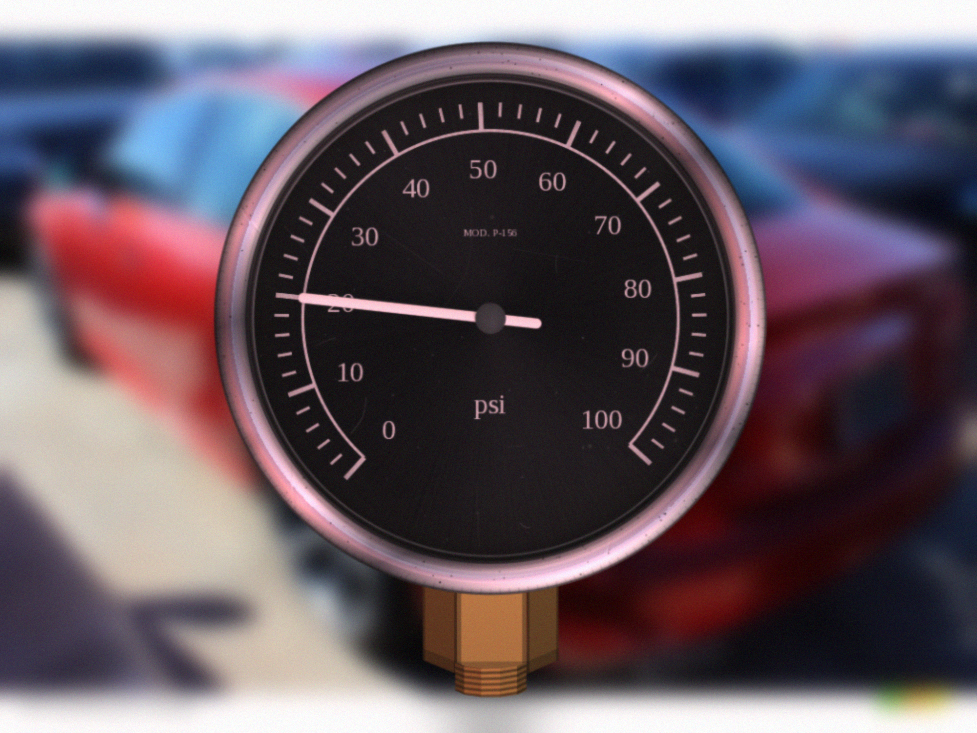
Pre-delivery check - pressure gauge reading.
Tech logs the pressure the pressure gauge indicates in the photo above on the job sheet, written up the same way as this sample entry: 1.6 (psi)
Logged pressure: 20 (psi)
